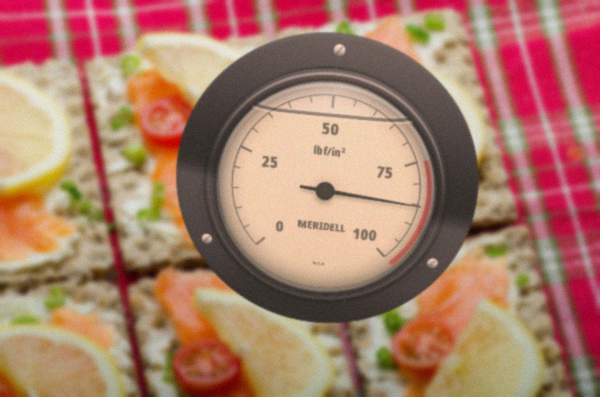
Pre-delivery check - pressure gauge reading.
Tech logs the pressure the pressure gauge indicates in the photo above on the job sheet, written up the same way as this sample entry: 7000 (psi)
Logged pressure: 85 (psi)
